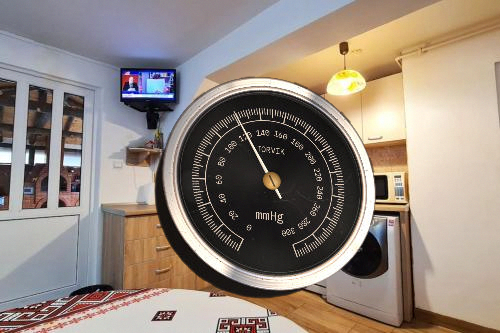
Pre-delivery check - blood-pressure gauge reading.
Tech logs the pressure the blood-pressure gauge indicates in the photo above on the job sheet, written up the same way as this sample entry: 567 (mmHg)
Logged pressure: 120 (mmHg)
